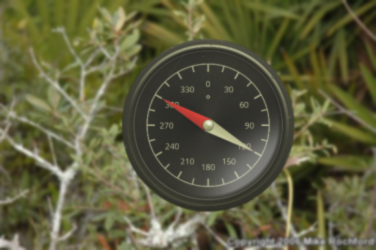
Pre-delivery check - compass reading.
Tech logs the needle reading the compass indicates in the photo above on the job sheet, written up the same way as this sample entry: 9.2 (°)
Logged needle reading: 300 (°)
